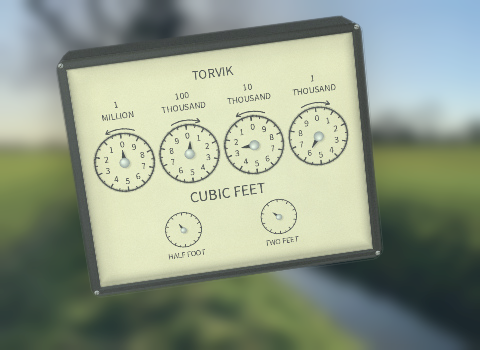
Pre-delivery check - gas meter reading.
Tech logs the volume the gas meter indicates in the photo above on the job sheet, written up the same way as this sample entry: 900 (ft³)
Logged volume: 2600 (ft³)
